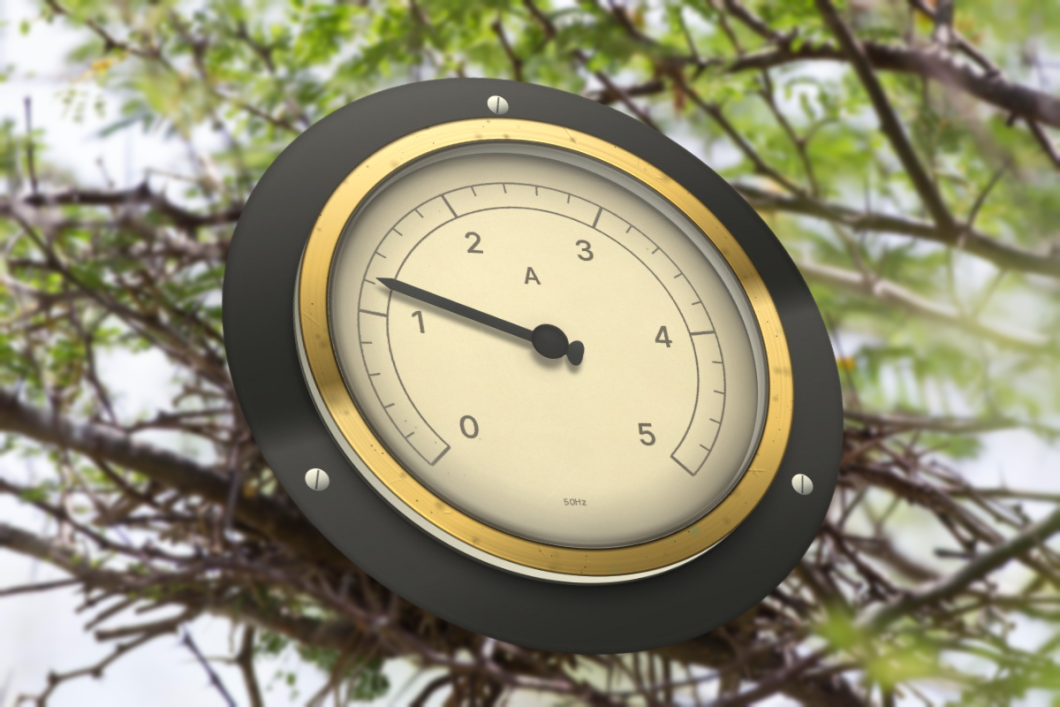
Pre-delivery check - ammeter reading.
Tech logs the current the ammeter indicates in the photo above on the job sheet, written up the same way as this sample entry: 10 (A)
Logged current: 1.2 (A)
